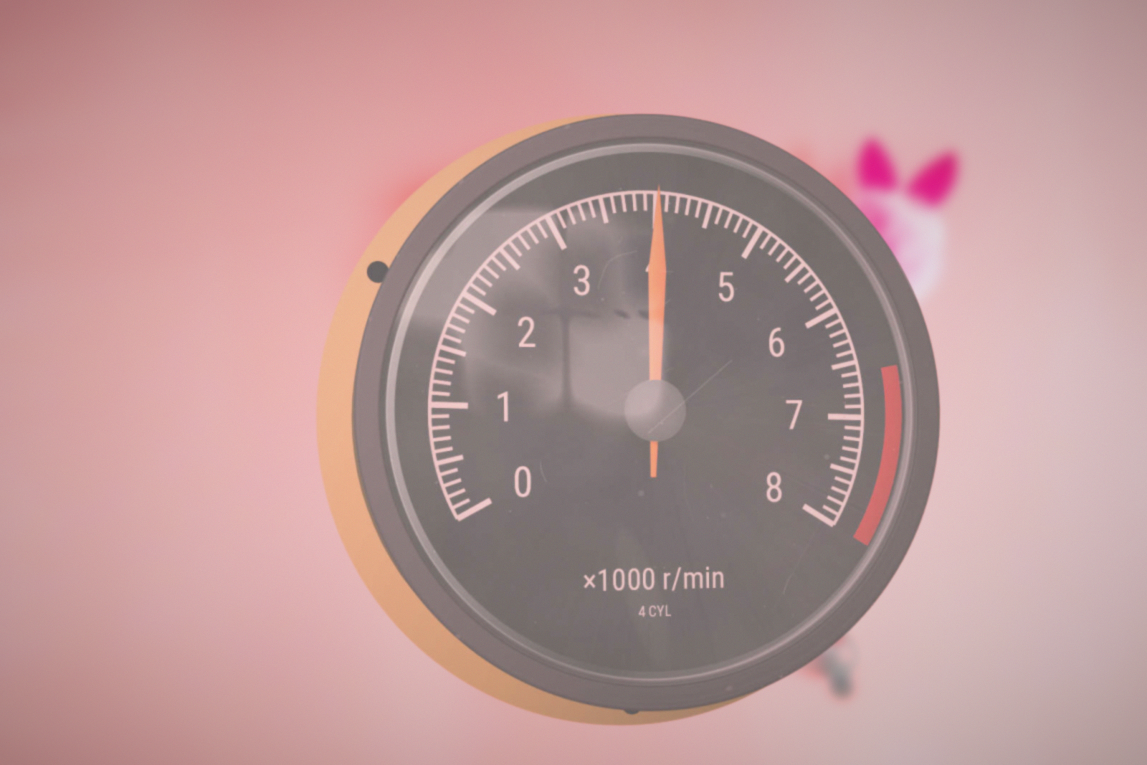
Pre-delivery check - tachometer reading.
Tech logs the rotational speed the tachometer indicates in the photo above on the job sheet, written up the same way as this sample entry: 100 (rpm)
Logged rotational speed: 4000 (rpm)
